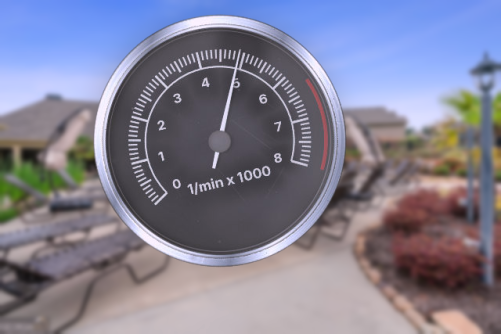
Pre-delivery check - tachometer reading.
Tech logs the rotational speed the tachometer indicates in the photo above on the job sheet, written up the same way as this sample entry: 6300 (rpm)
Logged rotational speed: 4900 (rpm)
